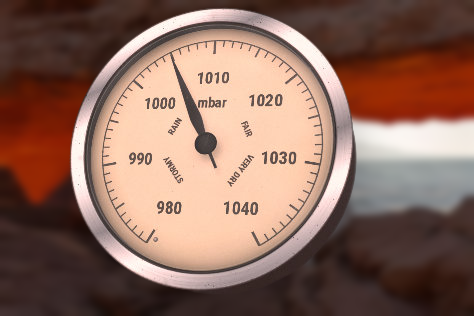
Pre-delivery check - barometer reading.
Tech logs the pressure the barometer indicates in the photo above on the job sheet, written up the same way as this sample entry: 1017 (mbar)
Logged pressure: 1005 (mbar)
